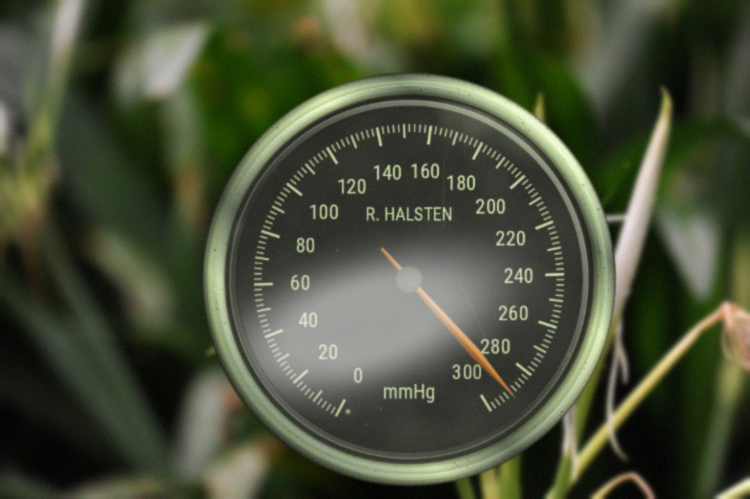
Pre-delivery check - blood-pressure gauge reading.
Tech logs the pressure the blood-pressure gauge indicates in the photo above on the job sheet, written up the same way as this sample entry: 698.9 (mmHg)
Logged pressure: 290 (mmHg)
